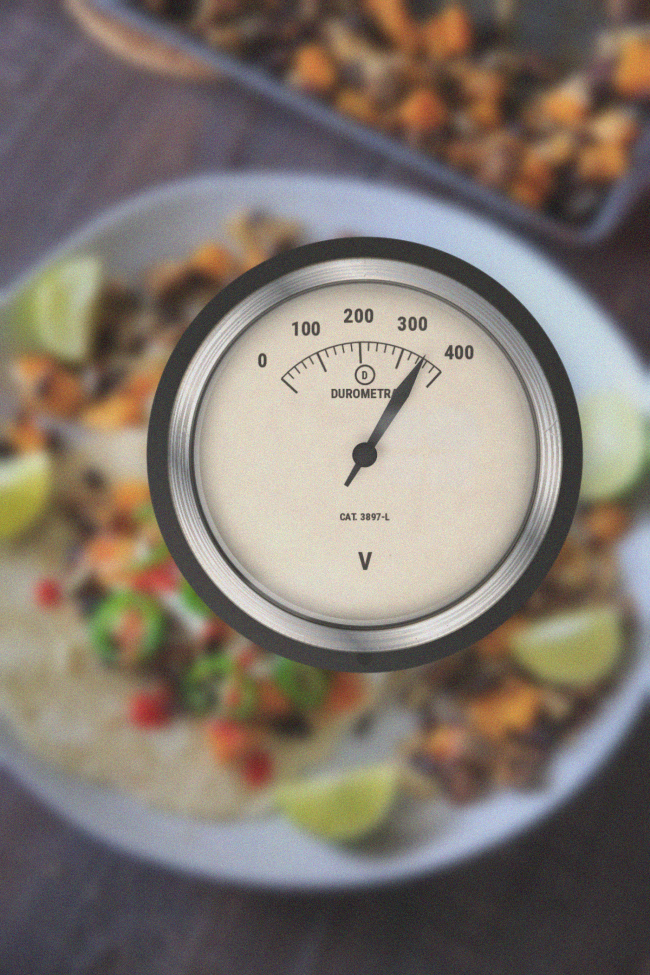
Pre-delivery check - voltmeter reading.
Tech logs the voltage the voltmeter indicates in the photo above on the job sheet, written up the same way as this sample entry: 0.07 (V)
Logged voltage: 350 (V)
